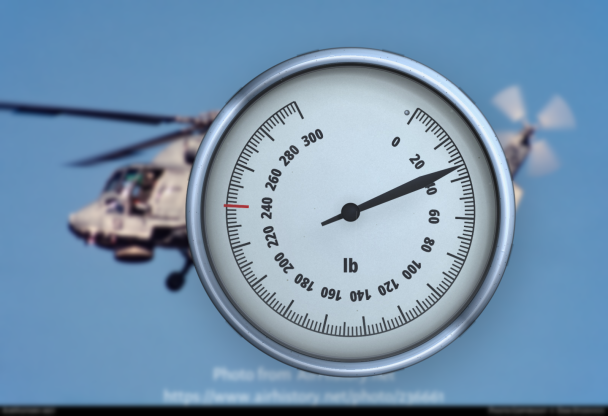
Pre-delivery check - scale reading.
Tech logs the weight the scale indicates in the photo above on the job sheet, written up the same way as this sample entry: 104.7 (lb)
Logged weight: 34 (lb)
